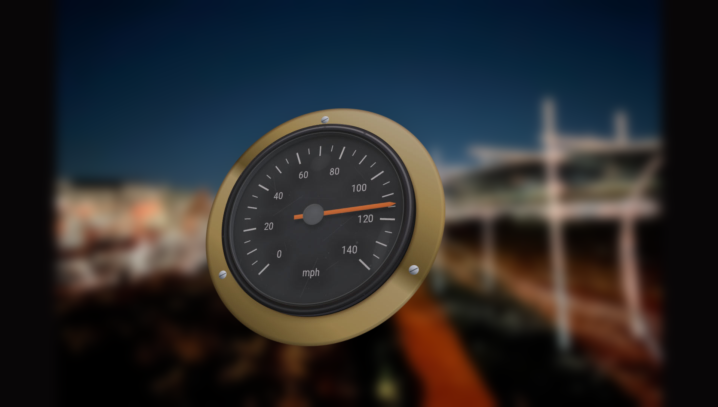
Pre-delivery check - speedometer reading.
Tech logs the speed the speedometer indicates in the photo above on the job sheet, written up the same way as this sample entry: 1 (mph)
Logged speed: 115 (mph)
